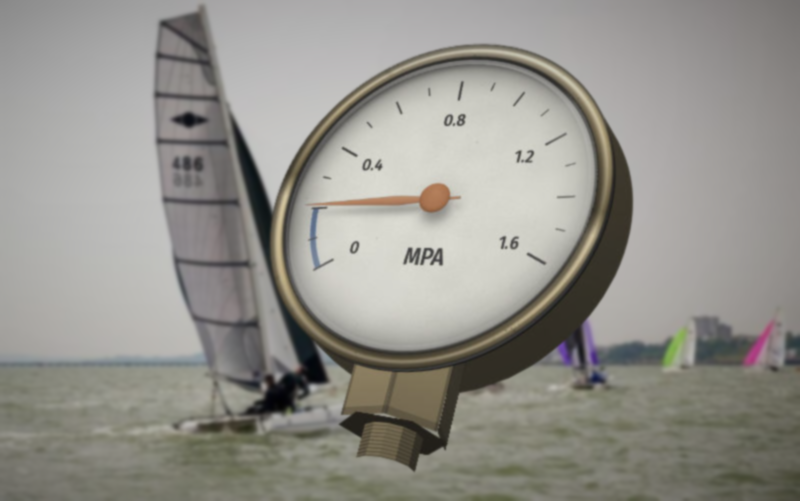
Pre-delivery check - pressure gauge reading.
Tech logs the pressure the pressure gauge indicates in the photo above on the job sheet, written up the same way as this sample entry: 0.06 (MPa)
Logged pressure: 0.2 (MPa)
